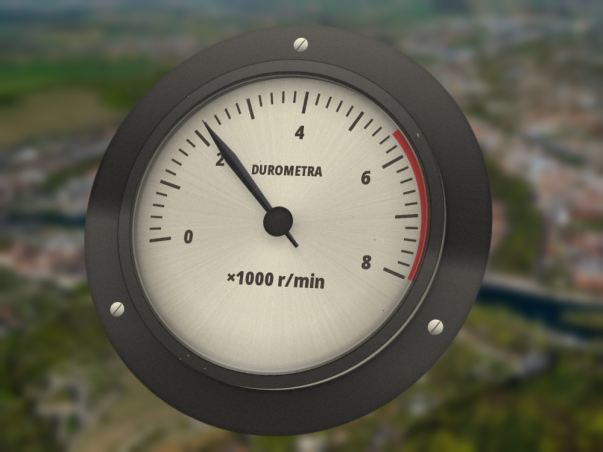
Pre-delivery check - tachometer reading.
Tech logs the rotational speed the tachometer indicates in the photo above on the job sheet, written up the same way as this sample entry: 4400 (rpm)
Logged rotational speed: 2200 (rpm)
